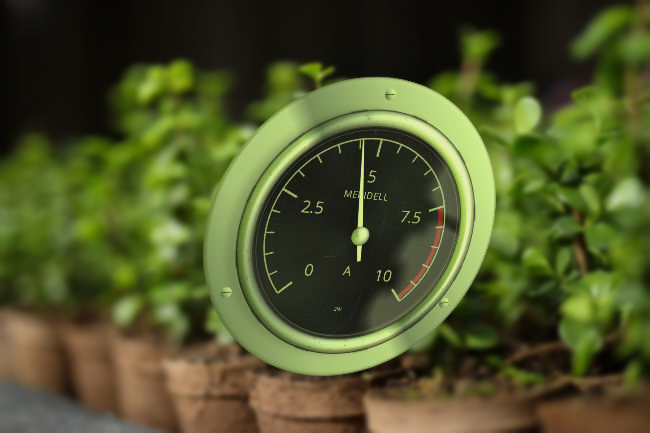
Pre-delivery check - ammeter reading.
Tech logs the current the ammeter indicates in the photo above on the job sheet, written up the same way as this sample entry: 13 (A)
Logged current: 4.5 (A)
